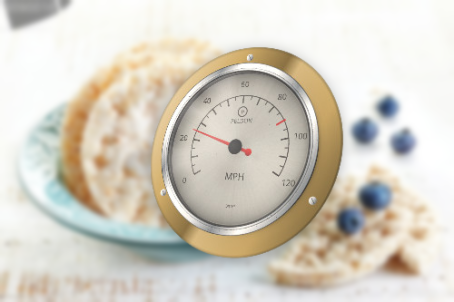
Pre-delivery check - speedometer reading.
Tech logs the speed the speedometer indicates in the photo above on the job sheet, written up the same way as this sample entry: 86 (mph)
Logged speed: 25 (mph)
